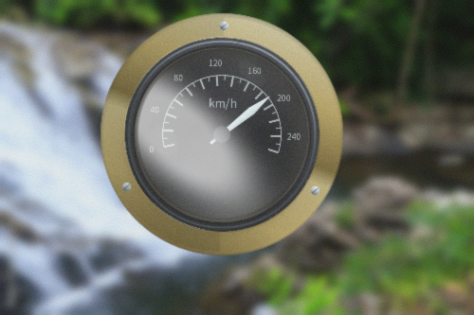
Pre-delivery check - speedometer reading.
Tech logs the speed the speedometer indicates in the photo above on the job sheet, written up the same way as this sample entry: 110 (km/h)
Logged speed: 190 (km/h)
